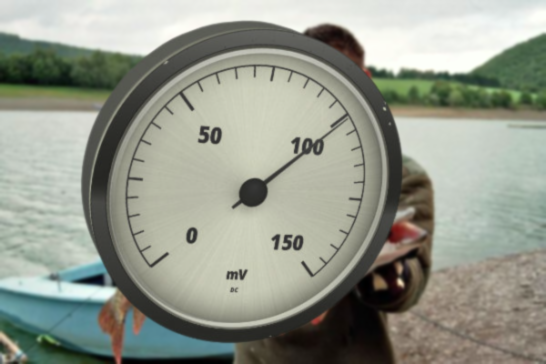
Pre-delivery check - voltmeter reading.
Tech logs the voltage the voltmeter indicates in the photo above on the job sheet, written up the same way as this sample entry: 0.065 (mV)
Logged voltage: 100 (mV)
